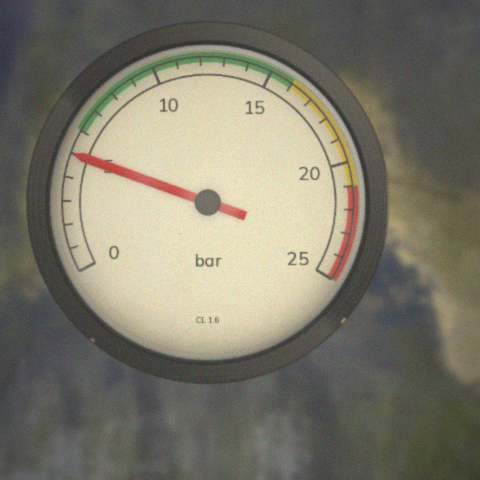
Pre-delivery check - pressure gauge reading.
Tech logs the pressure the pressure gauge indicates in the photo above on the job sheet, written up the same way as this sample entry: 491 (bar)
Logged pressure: 5 (bar)
